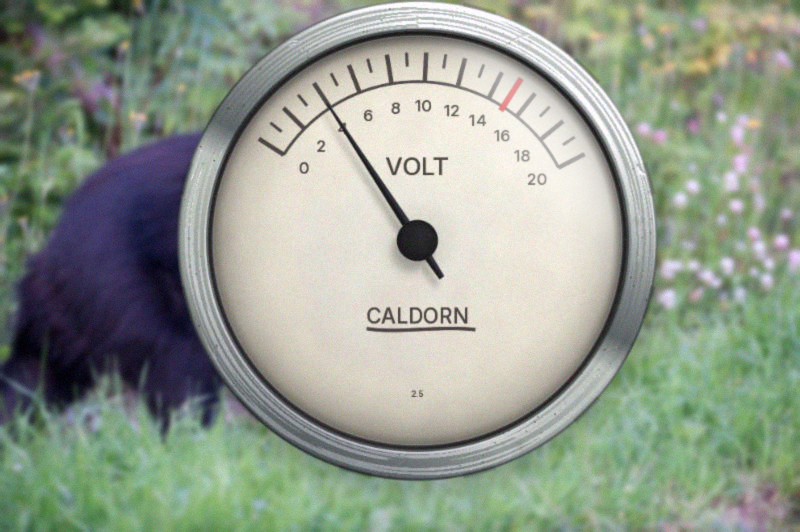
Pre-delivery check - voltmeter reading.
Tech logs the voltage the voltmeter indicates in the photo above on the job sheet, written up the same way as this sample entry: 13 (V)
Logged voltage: 4 (V)
